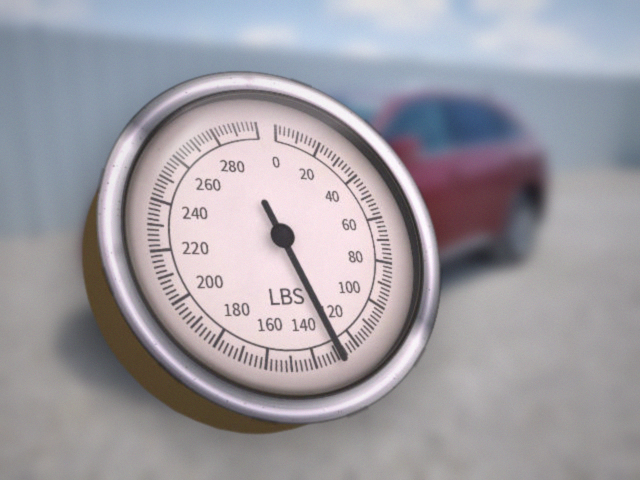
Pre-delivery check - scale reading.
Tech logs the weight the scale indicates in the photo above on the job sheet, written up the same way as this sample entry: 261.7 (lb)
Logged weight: 130 (lb)
